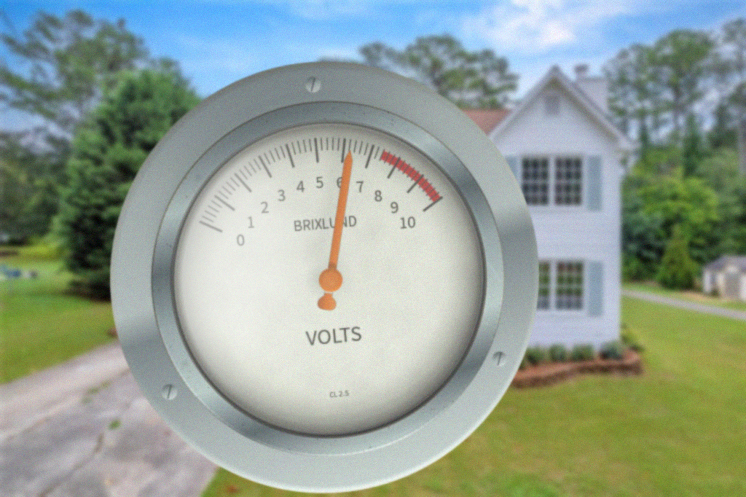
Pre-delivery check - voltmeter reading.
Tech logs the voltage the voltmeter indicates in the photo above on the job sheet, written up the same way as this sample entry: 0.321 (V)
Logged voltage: 6.2 (V)
